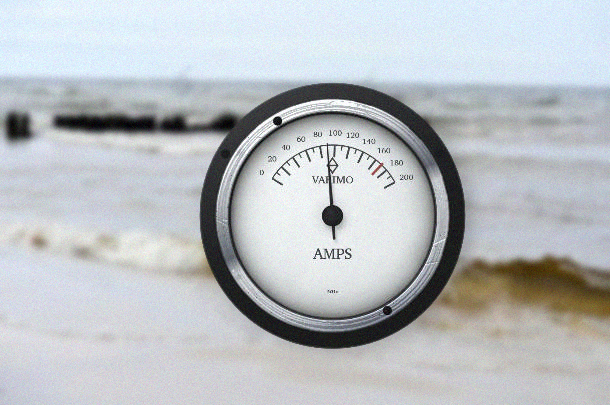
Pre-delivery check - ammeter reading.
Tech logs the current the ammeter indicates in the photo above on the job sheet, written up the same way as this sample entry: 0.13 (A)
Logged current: 90 (A)
